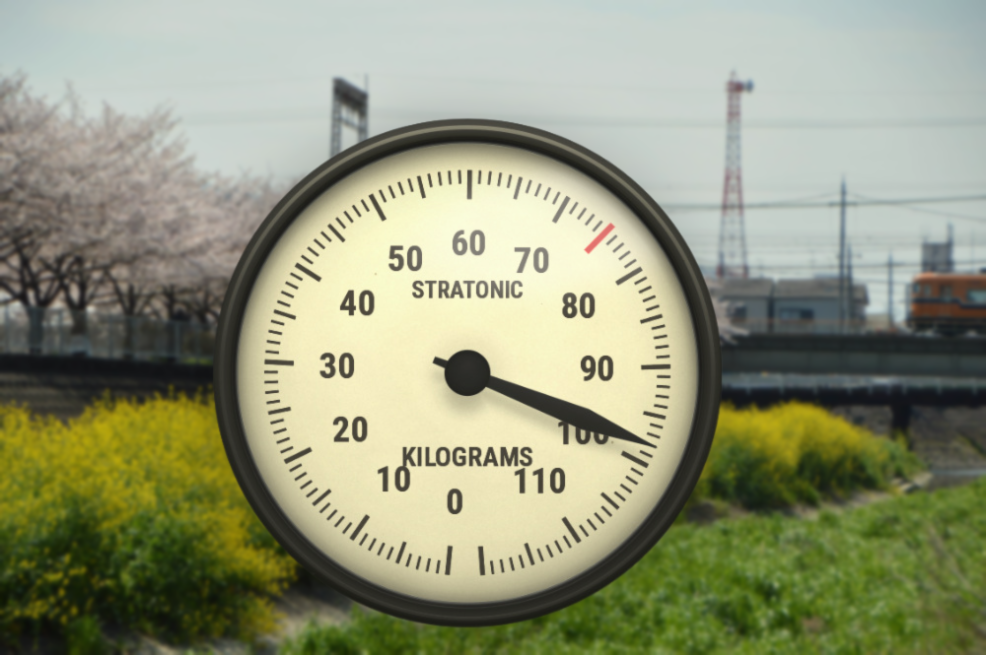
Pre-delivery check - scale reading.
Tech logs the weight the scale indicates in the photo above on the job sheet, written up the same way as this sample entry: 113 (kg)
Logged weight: 98 (kg)
